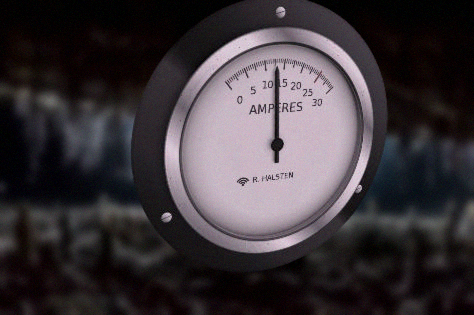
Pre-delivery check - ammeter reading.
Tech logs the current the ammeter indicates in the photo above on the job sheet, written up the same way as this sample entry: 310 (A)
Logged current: 12.5 (A)
